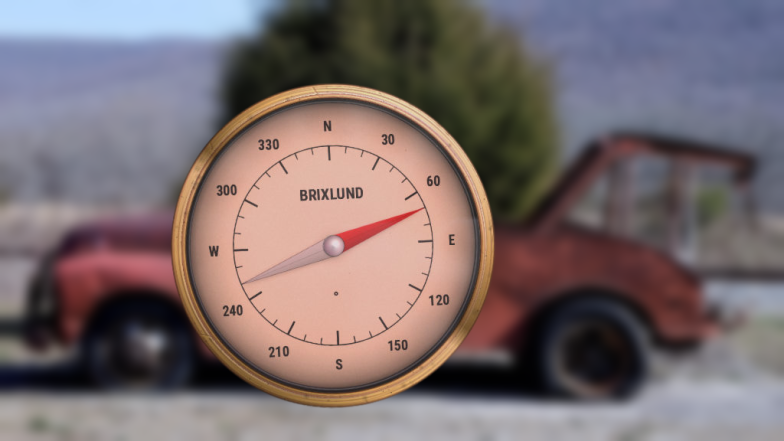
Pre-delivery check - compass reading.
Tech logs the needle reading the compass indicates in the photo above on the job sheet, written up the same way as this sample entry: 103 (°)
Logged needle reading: 70 (°)
